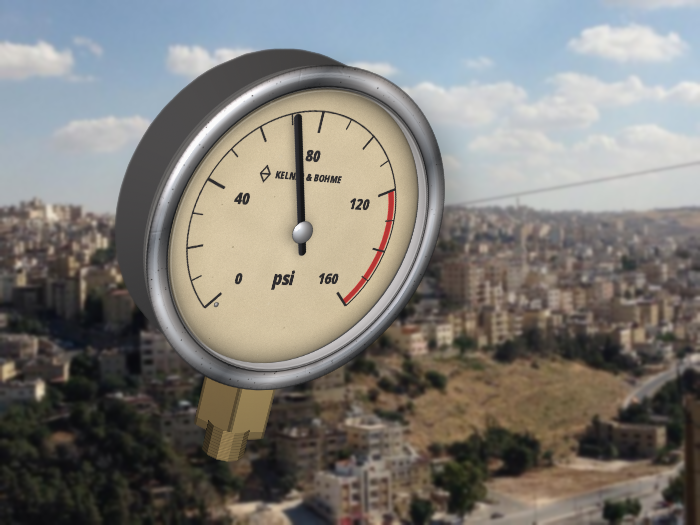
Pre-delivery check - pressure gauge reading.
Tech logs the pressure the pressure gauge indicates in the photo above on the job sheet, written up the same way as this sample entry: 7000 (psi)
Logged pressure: 70 (psi)
